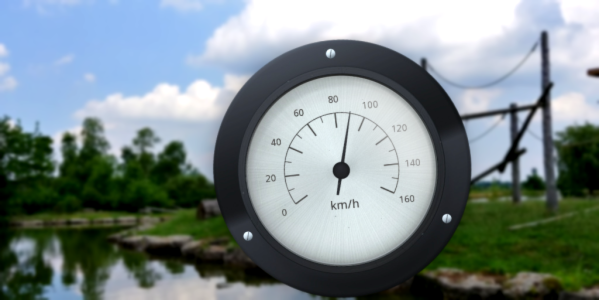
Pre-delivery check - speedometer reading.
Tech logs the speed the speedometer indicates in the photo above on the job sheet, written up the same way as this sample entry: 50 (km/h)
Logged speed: 90 (km/h)
